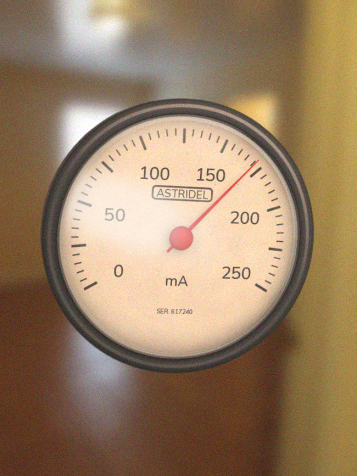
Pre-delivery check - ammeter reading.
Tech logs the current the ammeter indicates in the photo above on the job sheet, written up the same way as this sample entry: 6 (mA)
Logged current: 170 (mA)
